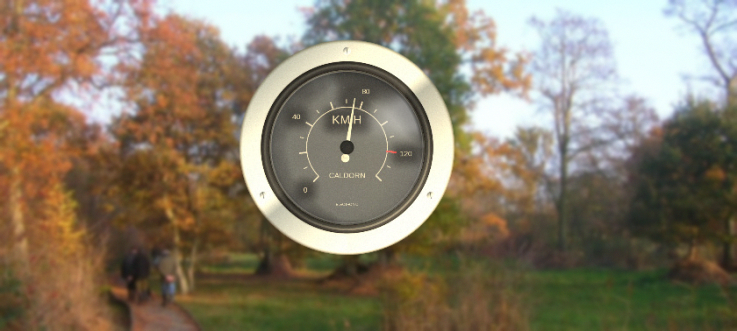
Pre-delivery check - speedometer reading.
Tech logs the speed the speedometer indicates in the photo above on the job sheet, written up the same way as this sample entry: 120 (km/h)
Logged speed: 75 (km/h)
